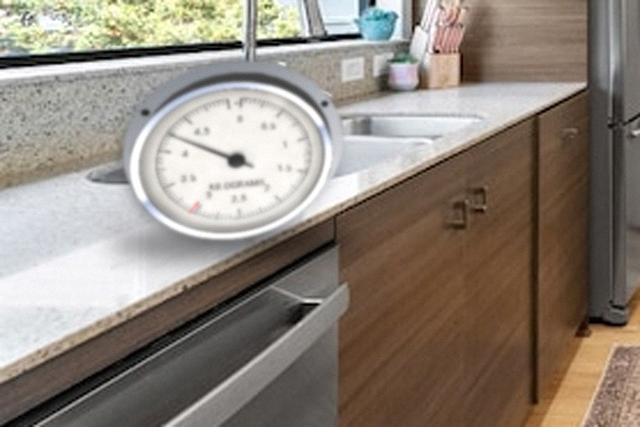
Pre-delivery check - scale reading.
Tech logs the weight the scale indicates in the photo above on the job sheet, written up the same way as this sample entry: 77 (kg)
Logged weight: 4.25 (kg)
